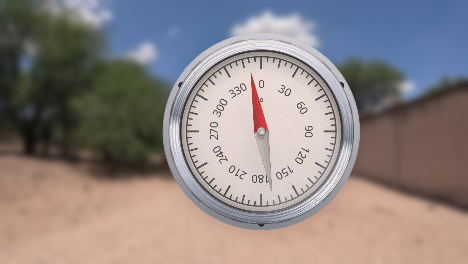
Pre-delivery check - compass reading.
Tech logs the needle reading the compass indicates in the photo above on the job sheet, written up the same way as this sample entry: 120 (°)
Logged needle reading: 350 (°)
